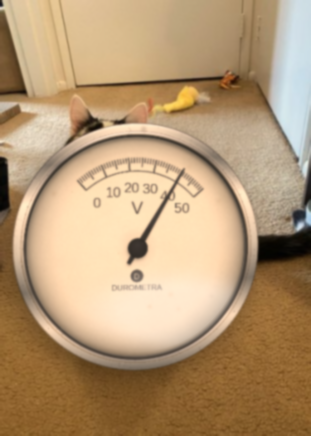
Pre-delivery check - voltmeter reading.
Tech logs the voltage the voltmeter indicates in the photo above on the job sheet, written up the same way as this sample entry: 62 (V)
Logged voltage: 40 (V)
